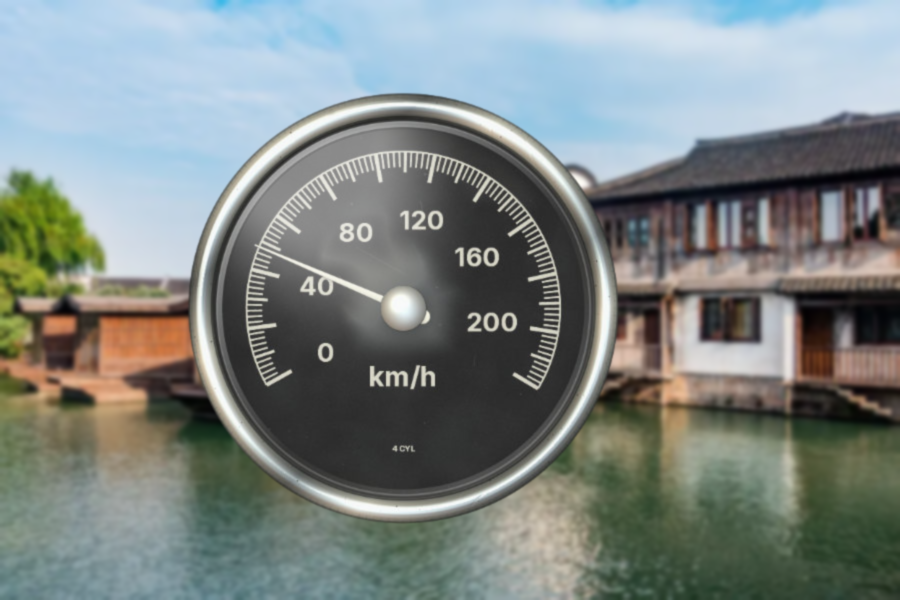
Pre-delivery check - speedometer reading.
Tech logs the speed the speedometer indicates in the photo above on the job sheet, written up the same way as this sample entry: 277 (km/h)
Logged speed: 48 (km/h)
